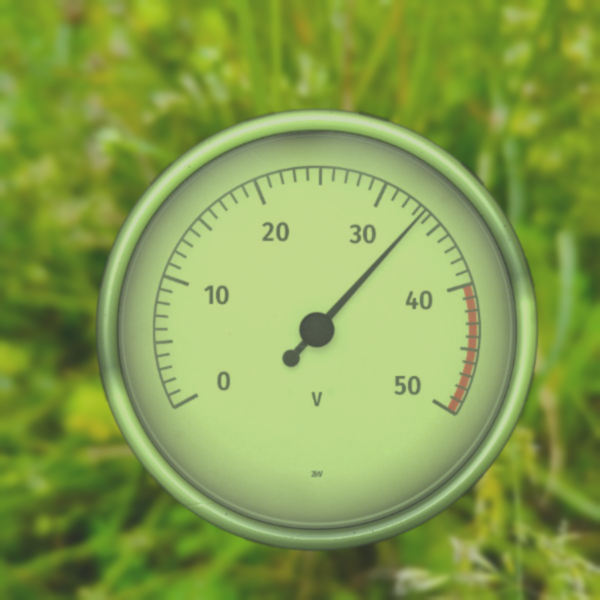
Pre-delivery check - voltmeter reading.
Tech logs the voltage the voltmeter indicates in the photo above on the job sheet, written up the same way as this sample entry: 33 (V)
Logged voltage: 33.5 (V)
